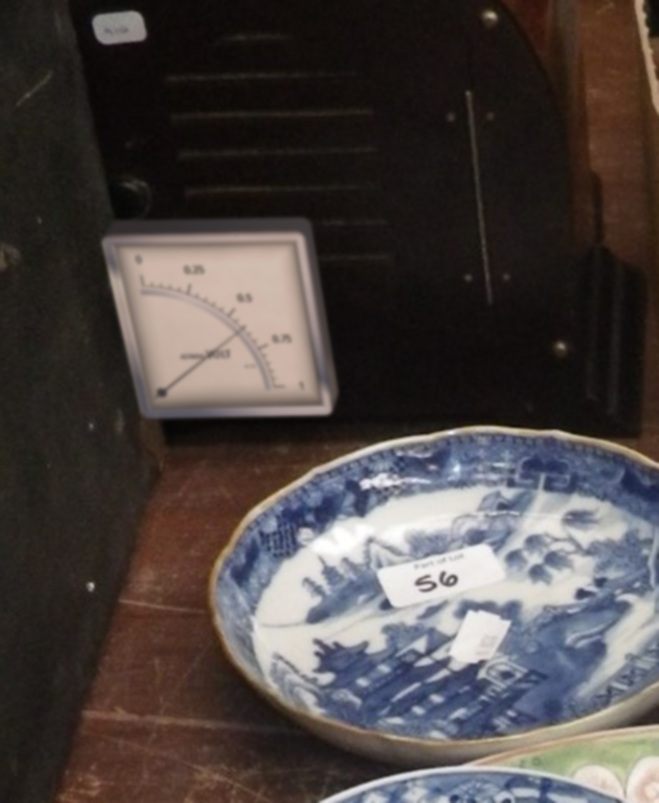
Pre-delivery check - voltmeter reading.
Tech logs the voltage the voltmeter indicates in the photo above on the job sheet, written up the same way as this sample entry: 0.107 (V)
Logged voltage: 0.6 (V)
